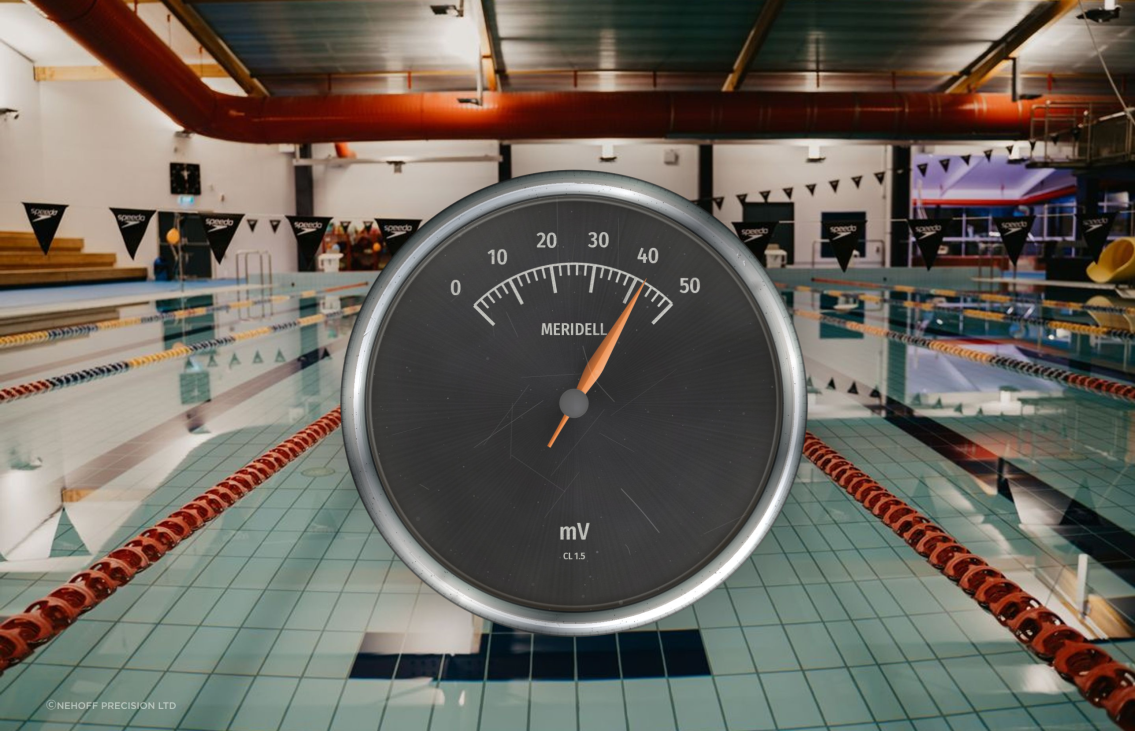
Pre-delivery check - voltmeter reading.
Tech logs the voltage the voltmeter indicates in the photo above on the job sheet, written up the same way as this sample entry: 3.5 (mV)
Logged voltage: 42 (mV)
